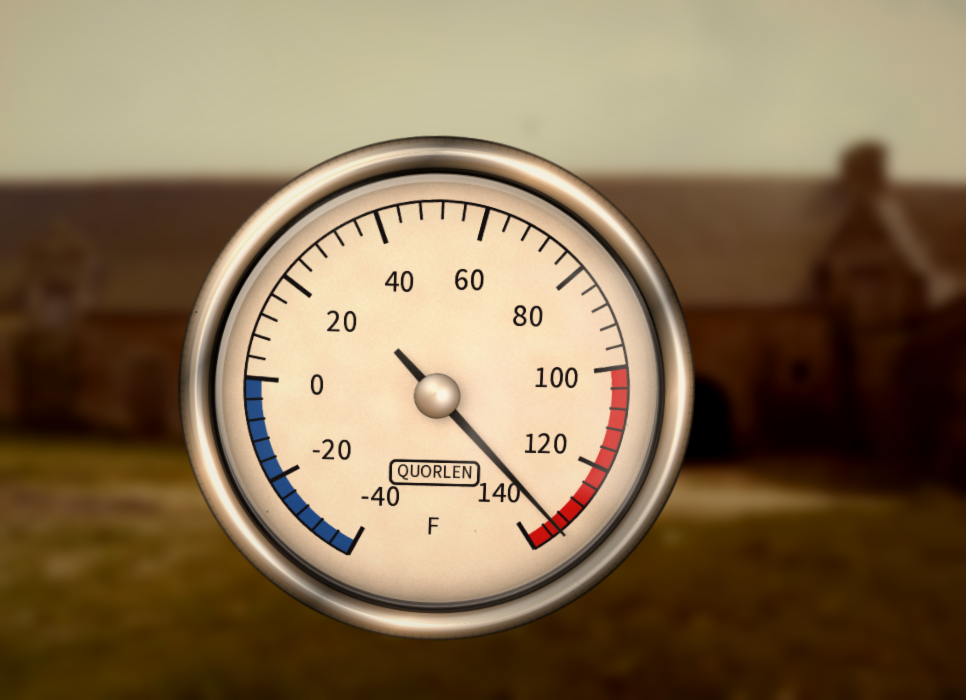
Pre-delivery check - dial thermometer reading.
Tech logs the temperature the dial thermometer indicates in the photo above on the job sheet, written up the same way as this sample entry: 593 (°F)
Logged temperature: 134 (°F)
